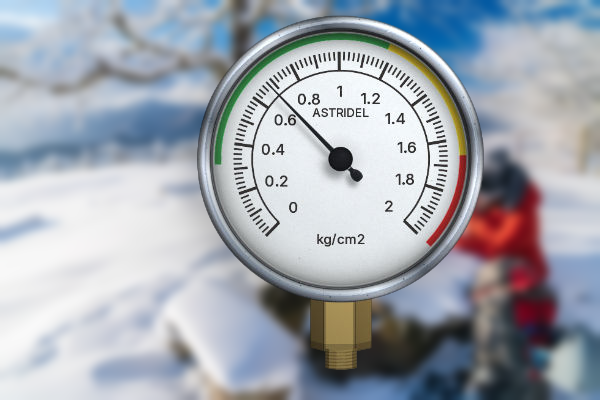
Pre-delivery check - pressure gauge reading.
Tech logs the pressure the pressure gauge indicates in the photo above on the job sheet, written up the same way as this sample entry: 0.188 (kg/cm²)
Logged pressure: 0.68 (kg/cm²)
